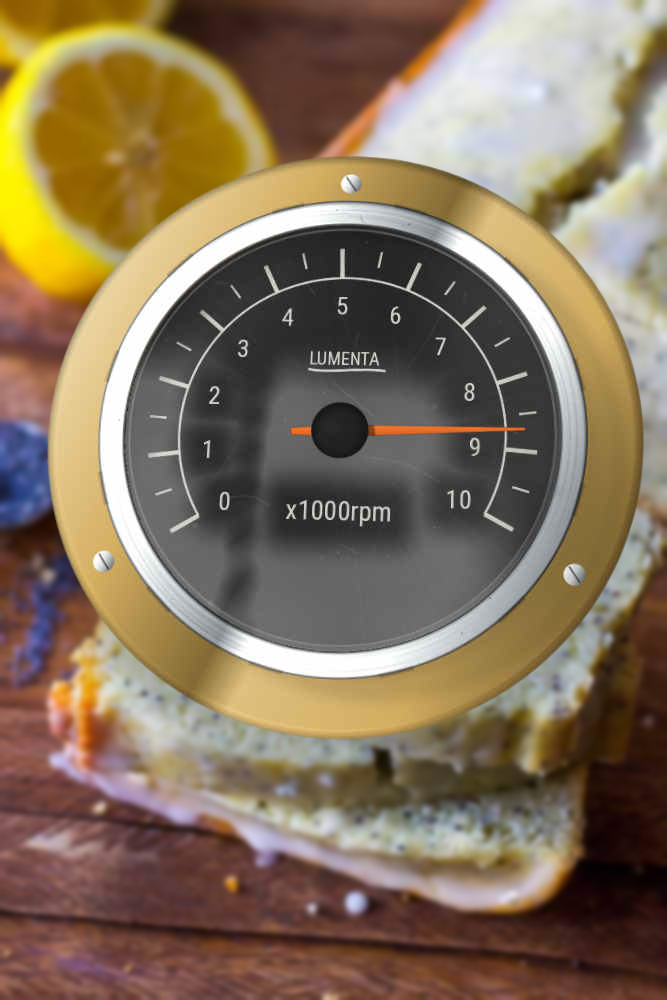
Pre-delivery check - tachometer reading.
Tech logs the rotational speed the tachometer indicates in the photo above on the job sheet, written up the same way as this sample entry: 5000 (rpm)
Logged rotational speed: 8750 (rpm)
